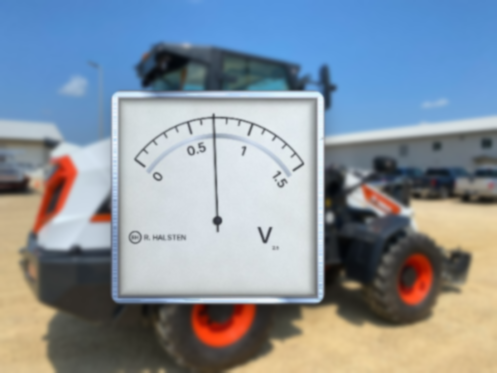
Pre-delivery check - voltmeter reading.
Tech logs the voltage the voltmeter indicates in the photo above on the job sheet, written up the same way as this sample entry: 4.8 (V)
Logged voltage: 0.7 (V)
